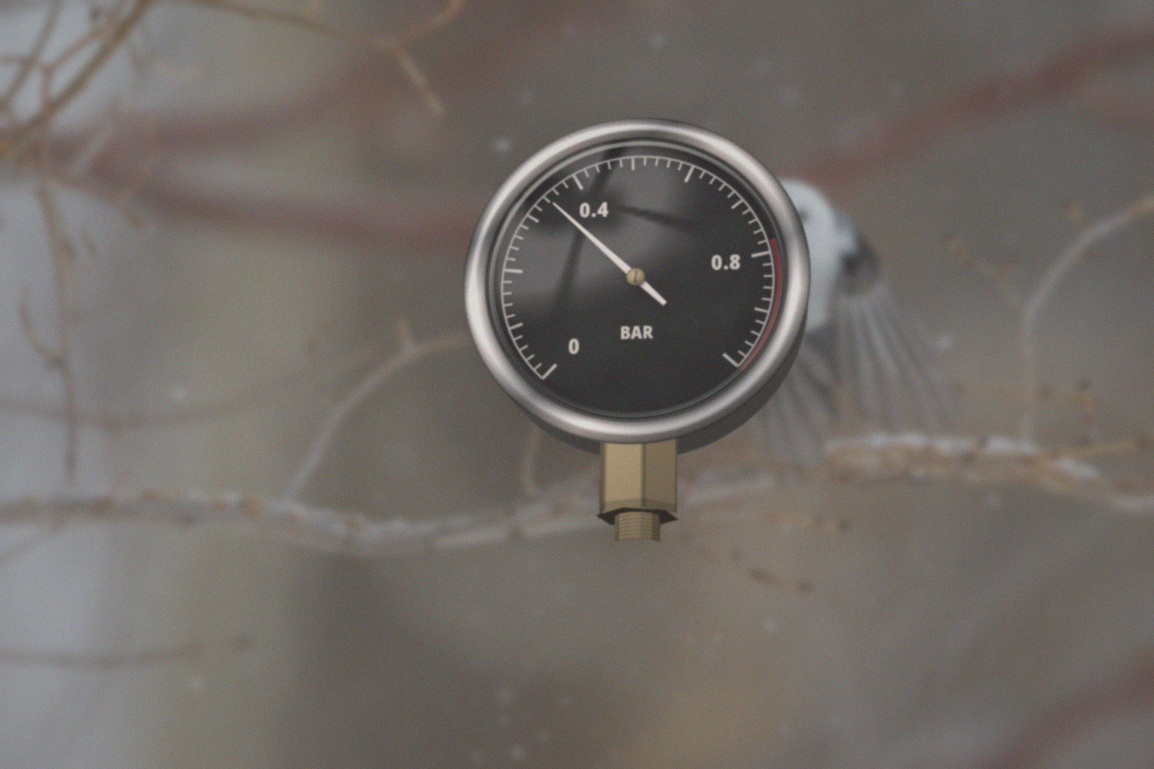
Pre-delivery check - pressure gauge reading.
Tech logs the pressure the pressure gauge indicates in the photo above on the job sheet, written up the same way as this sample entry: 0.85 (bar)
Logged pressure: 0.34 (bar)
